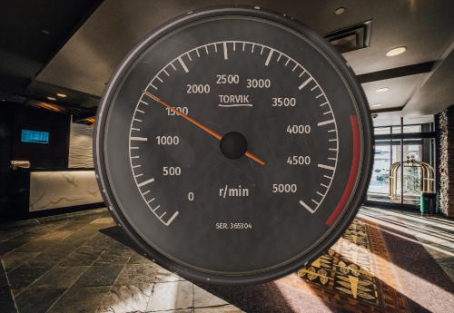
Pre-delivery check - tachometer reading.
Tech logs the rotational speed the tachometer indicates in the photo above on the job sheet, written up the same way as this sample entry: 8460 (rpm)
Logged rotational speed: 1500 (rpm)
